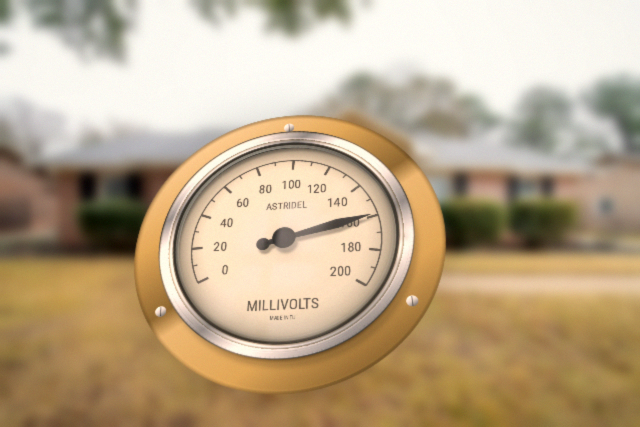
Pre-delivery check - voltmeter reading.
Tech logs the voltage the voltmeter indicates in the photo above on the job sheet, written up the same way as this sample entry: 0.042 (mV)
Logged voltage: 160 (mV)
